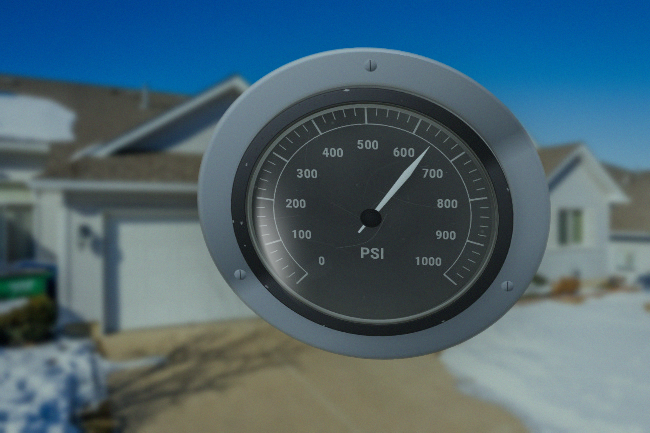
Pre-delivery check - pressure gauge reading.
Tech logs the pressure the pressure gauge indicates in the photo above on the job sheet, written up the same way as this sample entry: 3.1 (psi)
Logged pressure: 640 (psi)
